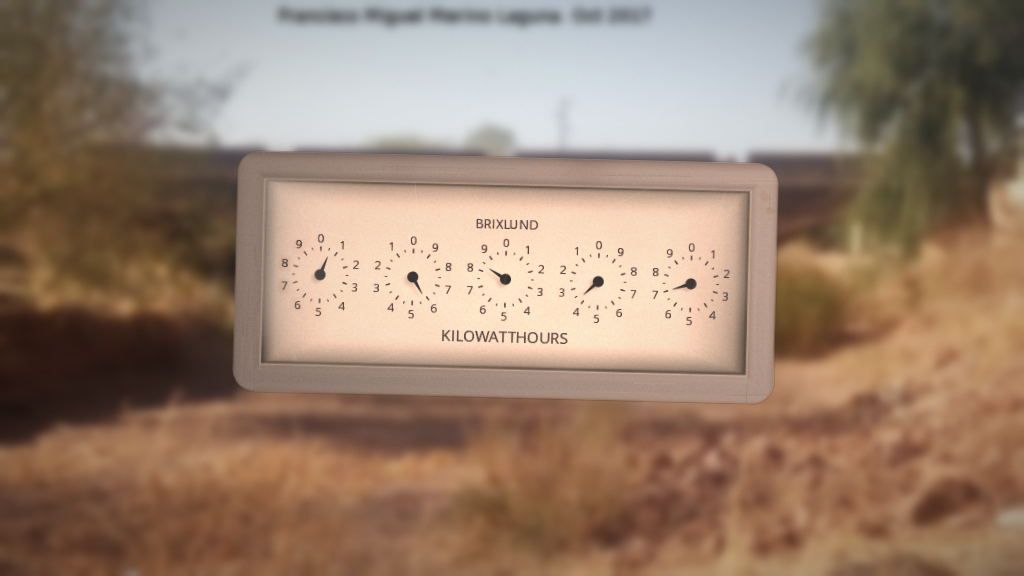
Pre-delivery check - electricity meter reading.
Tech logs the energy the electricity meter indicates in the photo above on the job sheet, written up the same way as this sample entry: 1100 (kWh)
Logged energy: 5837 (kWh)
